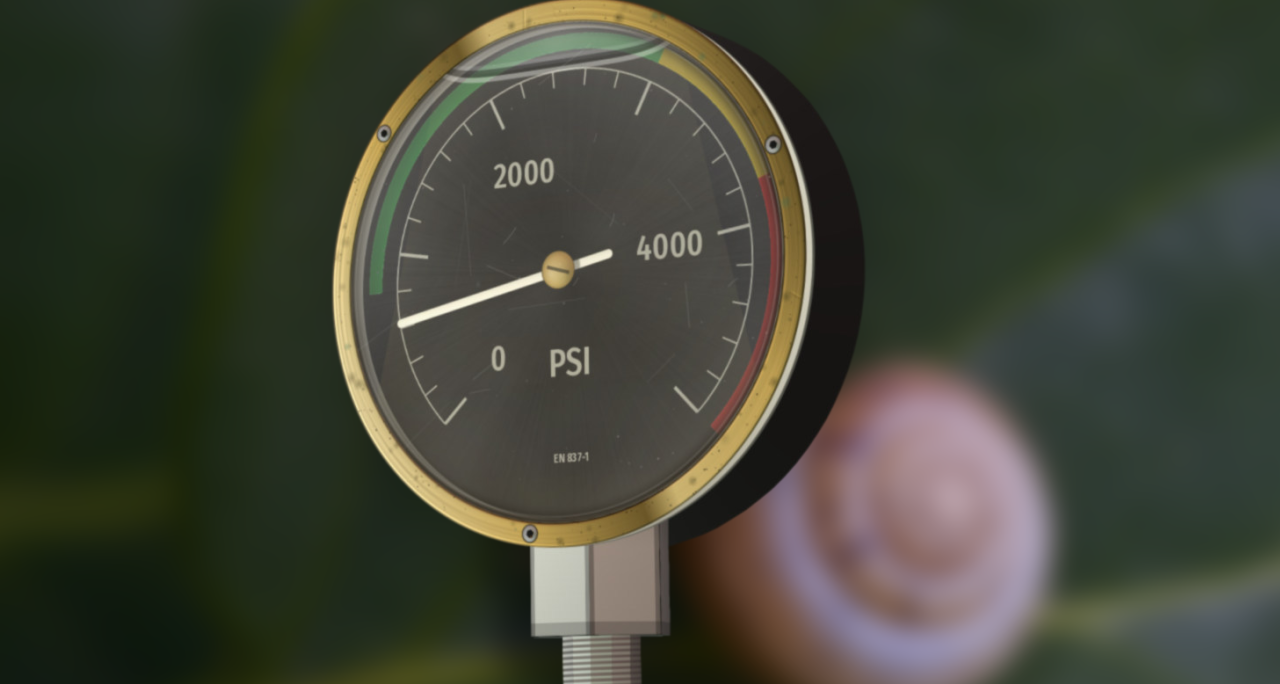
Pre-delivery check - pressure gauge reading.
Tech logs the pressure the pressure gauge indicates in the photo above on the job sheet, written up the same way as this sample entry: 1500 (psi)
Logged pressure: 600 (psi)
